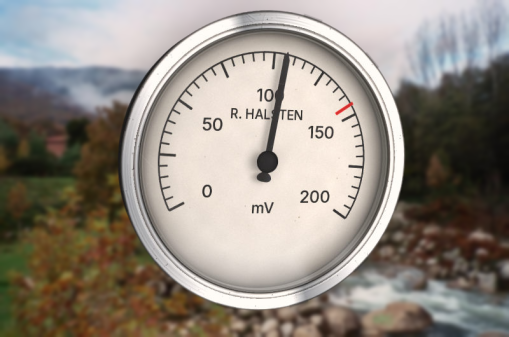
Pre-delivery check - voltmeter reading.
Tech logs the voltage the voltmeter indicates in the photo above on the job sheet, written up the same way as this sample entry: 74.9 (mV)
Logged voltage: 105 (mV)
